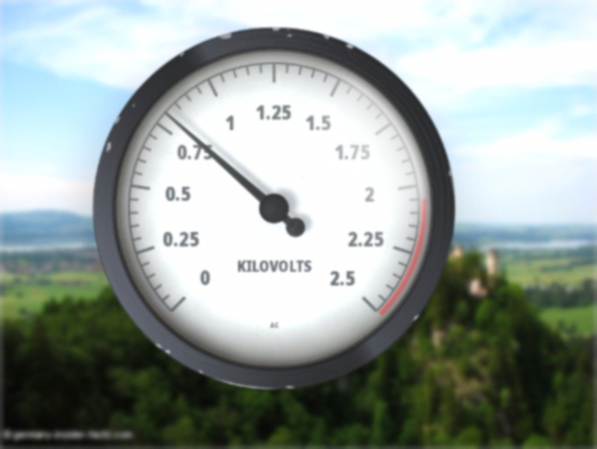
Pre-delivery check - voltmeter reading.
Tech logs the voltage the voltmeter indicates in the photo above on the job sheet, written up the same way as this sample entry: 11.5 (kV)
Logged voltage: 0.8 (kV)
